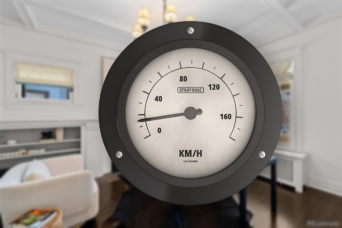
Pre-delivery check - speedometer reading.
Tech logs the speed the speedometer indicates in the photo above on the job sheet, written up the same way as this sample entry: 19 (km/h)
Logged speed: 15 (km/h)
